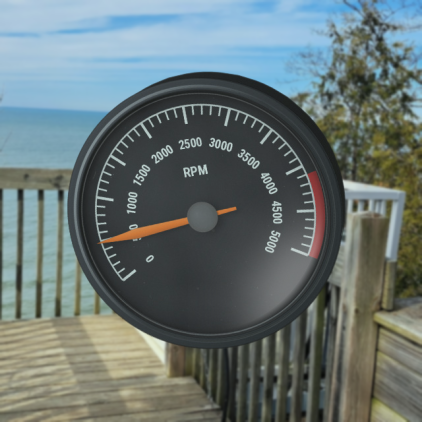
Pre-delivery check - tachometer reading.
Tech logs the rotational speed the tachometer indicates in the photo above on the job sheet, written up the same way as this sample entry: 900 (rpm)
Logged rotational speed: 500 (rpm)
